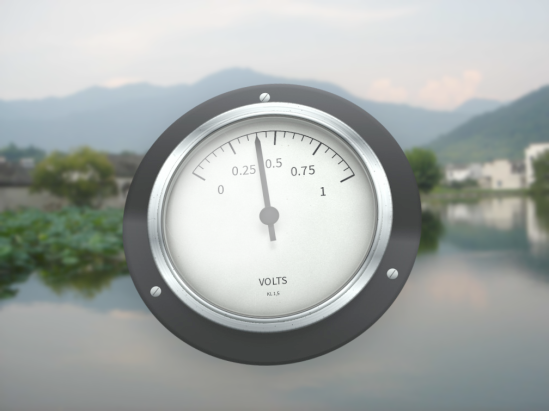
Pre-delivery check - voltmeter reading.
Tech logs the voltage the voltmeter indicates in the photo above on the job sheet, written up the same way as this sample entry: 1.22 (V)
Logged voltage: 0.4 (V)
